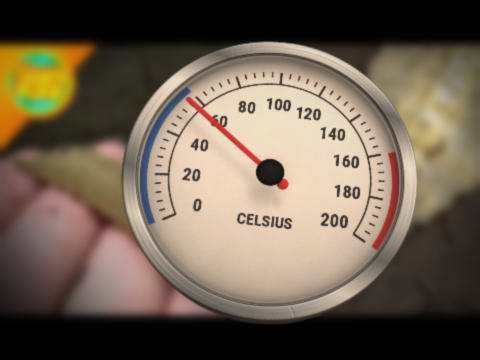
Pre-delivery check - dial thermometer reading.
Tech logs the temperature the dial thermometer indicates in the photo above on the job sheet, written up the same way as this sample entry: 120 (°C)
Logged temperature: 56 (°C)
